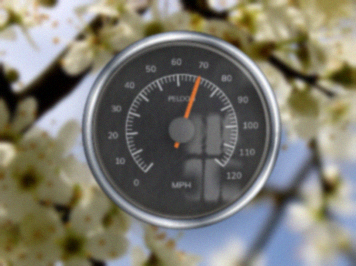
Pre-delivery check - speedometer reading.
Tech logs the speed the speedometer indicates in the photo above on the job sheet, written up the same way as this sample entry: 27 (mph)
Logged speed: 70 (mph)
